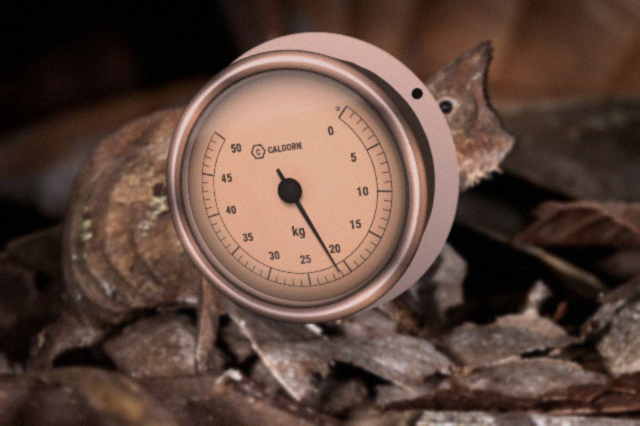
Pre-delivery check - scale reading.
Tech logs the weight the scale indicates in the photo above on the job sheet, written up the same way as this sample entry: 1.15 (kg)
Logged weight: 21 (kg)
